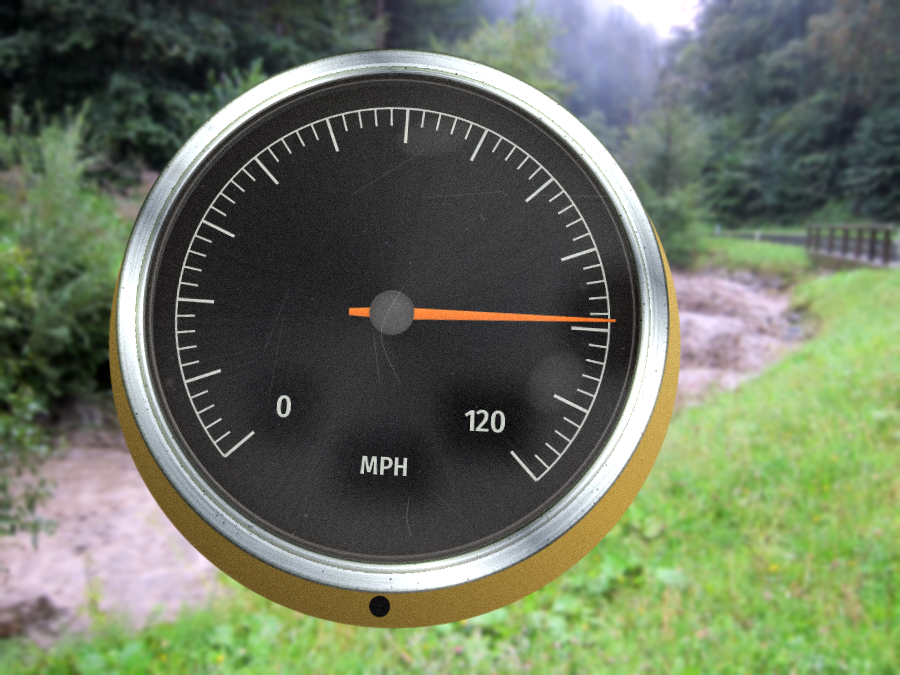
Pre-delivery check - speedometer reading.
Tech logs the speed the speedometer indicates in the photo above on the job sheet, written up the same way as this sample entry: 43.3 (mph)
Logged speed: 99 (mph)
